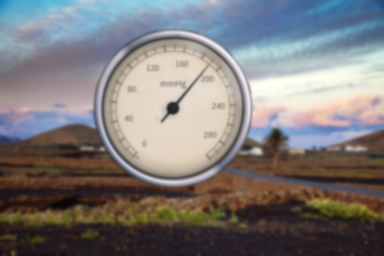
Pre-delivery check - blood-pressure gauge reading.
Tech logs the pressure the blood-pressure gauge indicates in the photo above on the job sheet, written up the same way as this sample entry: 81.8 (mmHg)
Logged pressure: 190 (mmHg)
